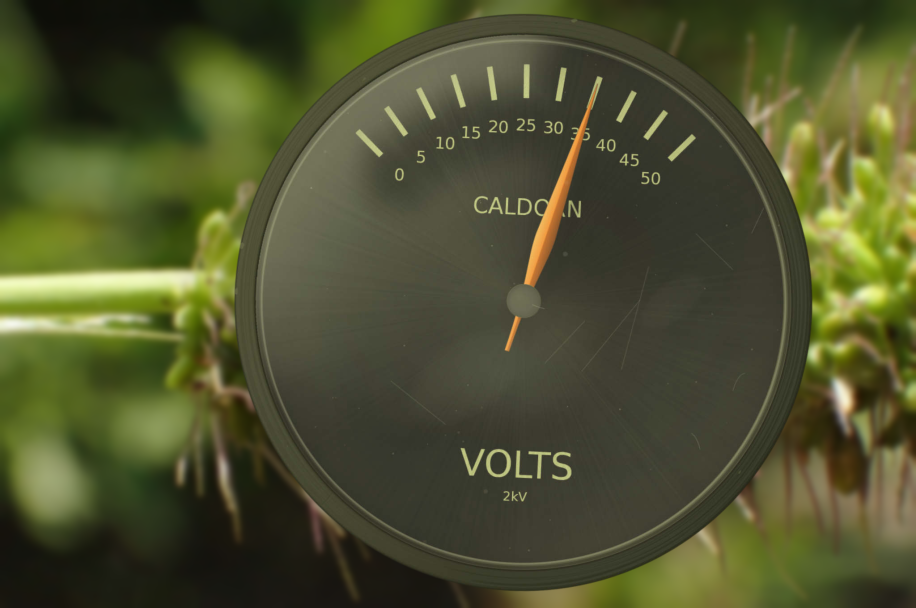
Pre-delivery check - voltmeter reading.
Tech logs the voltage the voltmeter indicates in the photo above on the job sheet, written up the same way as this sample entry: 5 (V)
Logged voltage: 35 (V)
